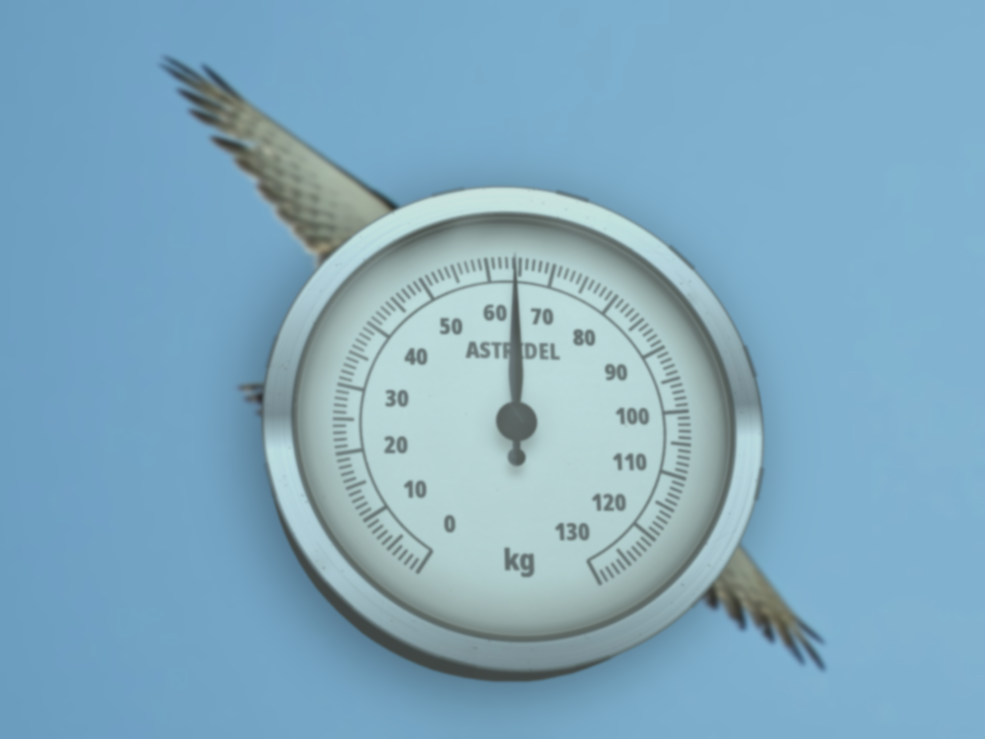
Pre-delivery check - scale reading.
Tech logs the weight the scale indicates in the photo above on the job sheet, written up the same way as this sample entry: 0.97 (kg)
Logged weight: 64 (kg)
